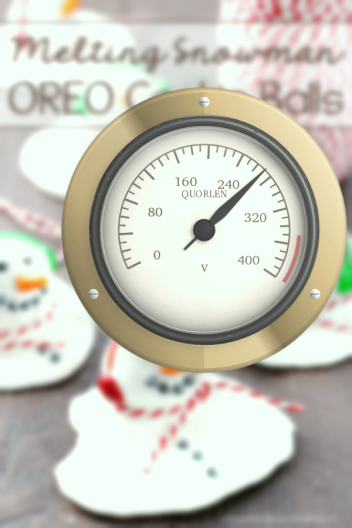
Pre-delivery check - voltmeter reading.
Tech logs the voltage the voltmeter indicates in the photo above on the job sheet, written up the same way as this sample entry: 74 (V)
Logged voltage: 270 (V)
